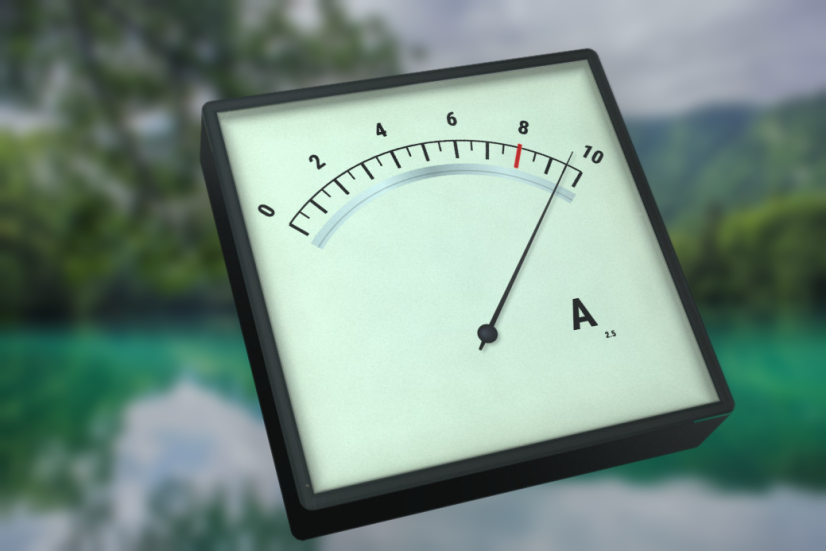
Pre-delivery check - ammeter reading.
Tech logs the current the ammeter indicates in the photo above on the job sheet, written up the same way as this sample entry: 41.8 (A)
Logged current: 9.5 (A)
